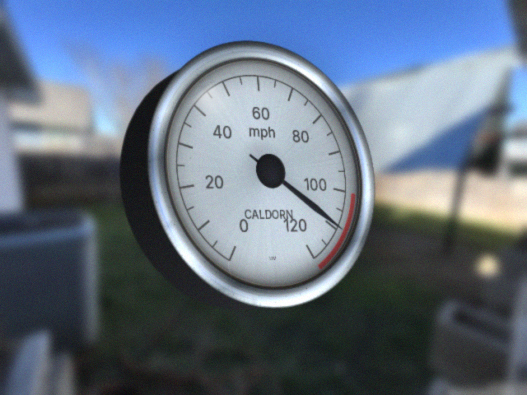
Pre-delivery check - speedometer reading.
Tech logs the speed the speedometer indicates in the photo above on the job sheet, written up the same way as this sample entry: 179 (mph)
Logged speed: 110 (mph)
